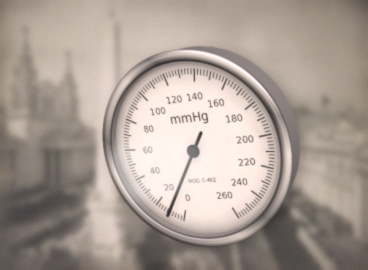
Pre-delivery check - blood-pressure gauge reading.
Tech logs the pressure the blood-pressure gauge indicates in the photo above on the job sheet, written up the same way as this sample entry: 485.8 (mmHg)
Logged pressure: 10 (mmHg)
